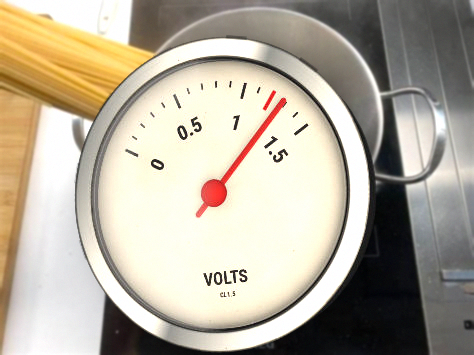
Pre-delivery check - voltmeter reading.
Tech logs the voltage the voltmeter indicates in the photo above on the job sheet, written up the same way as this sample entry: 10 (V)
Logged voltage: 1.3 (V)
